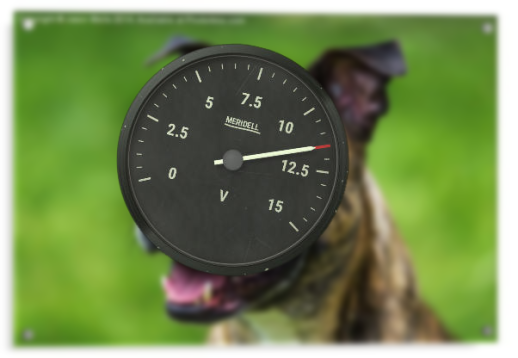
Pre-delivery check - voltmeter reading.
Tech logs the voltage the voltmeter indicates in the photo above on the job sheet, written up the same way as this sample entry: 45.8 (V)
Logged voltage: 11.5 (V)
